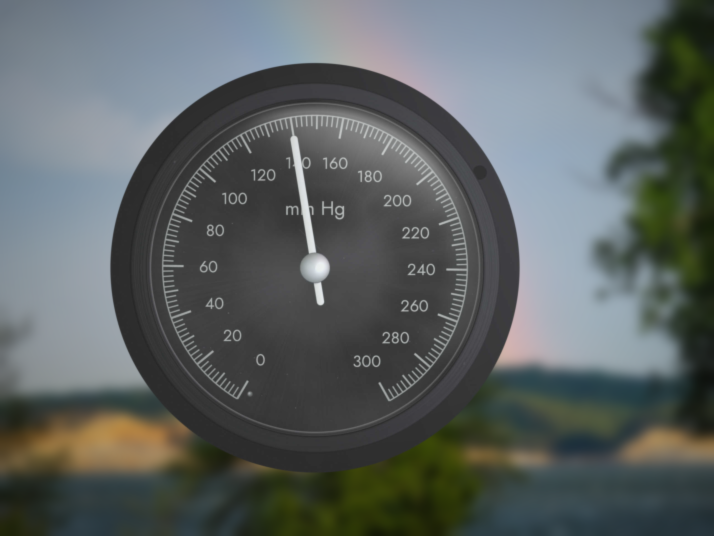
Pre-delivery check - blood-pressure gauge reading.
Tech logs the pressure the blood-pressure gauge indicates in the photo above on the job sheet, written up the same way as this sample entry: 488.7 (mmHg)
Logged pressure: 140 (mmHg)
